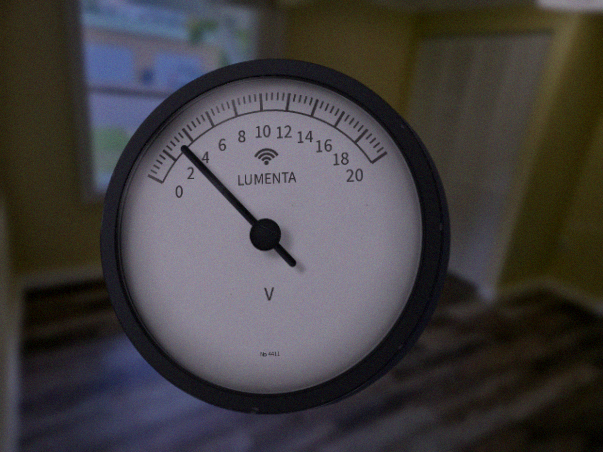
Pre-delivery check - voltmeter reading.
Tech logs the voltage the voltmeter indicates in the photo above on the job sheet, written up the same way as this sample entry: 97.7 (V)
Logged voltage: 3.2 (V)
